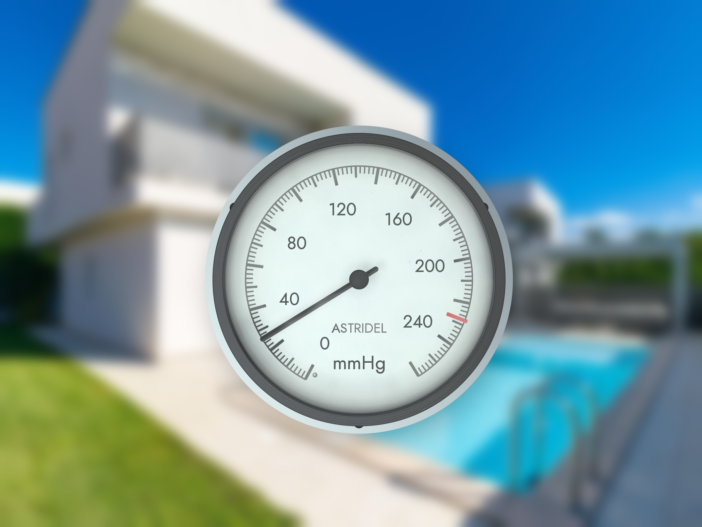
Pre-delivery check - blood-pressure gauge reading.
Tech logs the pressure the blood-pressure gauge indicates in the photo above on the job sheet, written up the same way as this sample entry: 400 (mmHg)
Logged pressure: 26 (mmHg)
